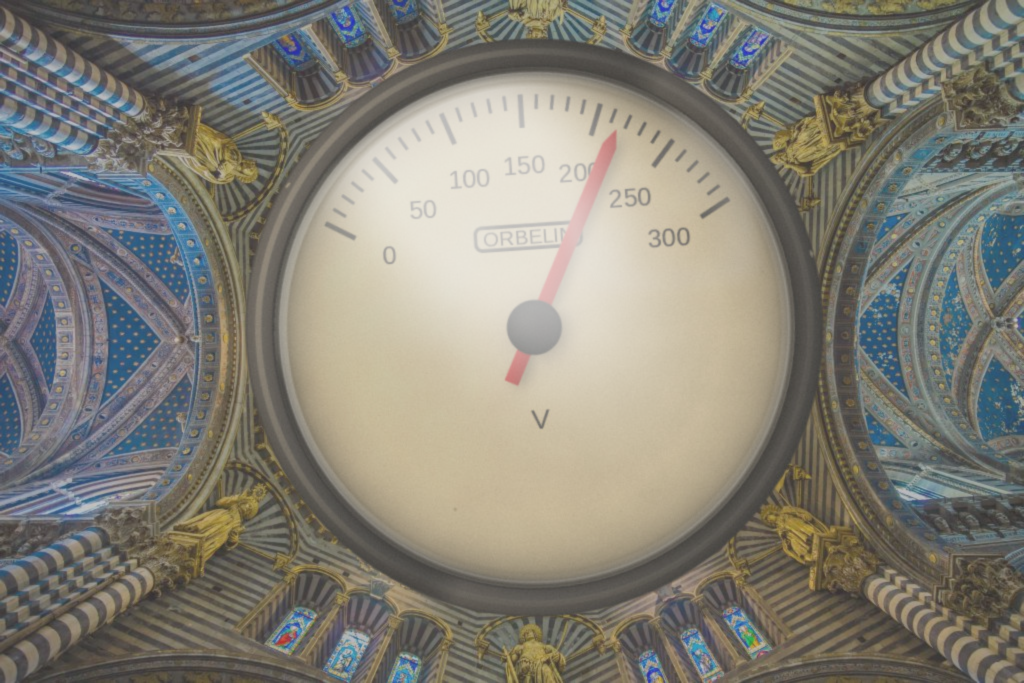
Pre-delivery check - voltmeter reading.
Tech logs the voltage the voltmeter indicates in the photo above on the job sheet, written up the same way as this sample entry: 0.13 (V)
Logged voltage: 215 (V)
